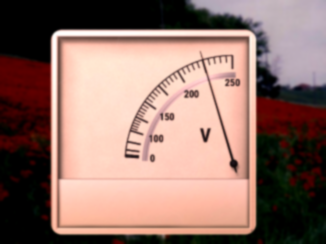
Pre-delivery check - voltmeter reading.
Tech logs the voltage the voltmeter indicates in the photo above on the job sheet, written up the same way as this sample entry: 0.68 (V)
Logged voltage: 225 (V)
